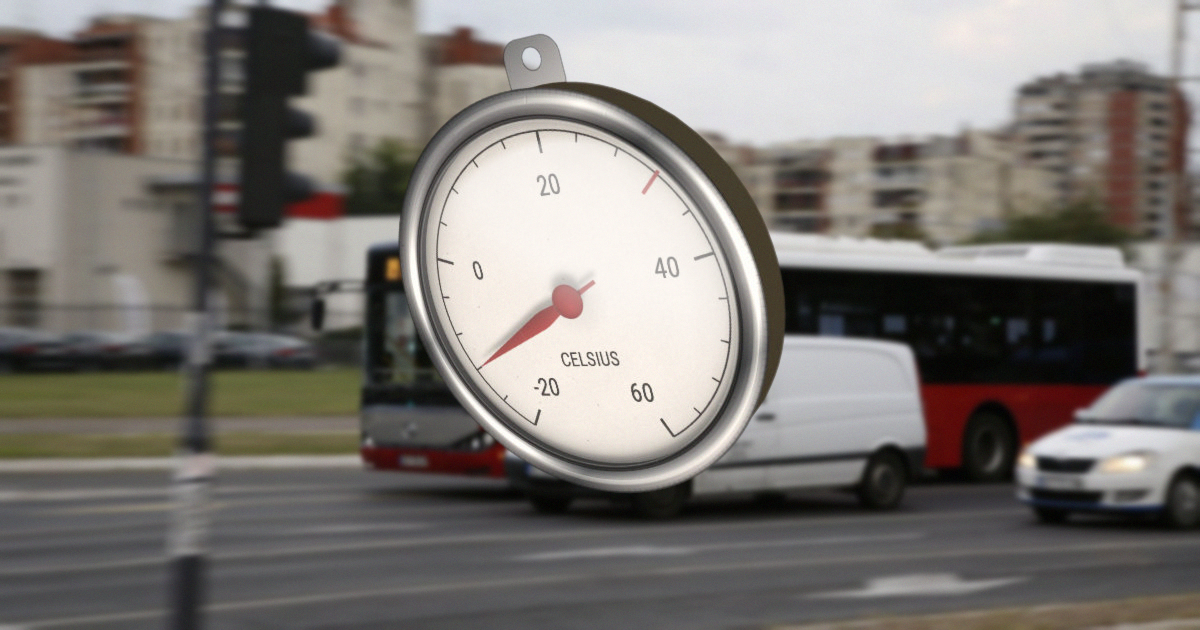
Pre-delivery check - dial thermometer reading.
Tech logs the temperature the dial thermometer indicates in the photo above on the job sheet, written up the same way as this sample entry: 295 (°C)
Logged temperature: -12 (°C)
